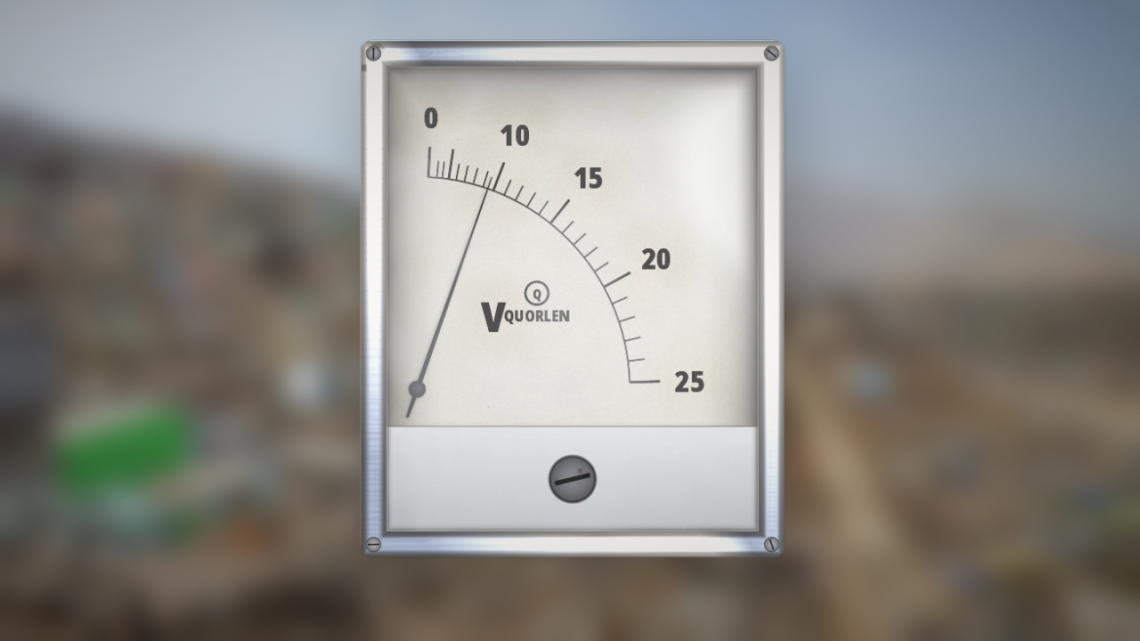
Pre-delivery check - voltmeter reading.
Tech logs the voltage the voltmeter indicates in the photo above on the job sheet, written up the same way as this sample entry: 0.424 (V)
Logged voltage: 9.5 (V)
